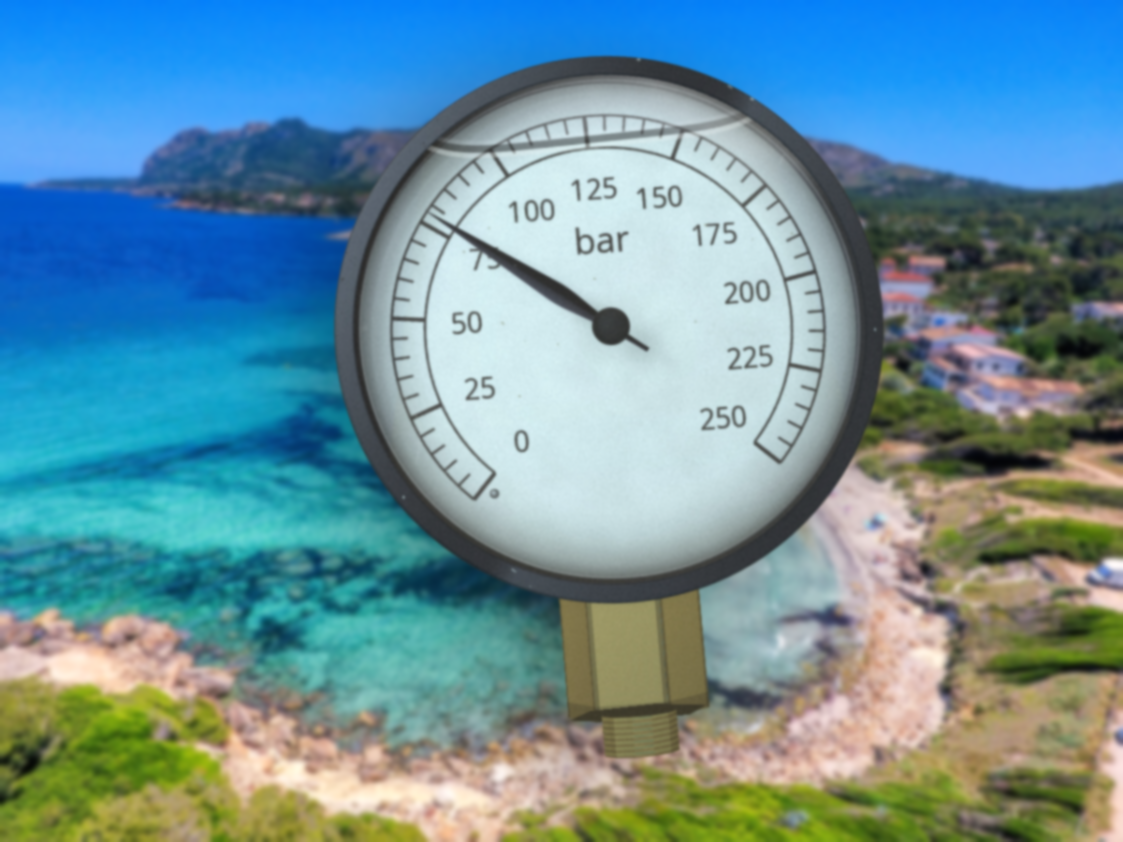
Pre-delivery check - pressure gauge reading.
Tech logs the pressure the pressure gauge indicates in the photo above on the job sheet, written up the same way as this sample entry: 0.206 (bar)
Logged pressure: 77.5 (bar)
